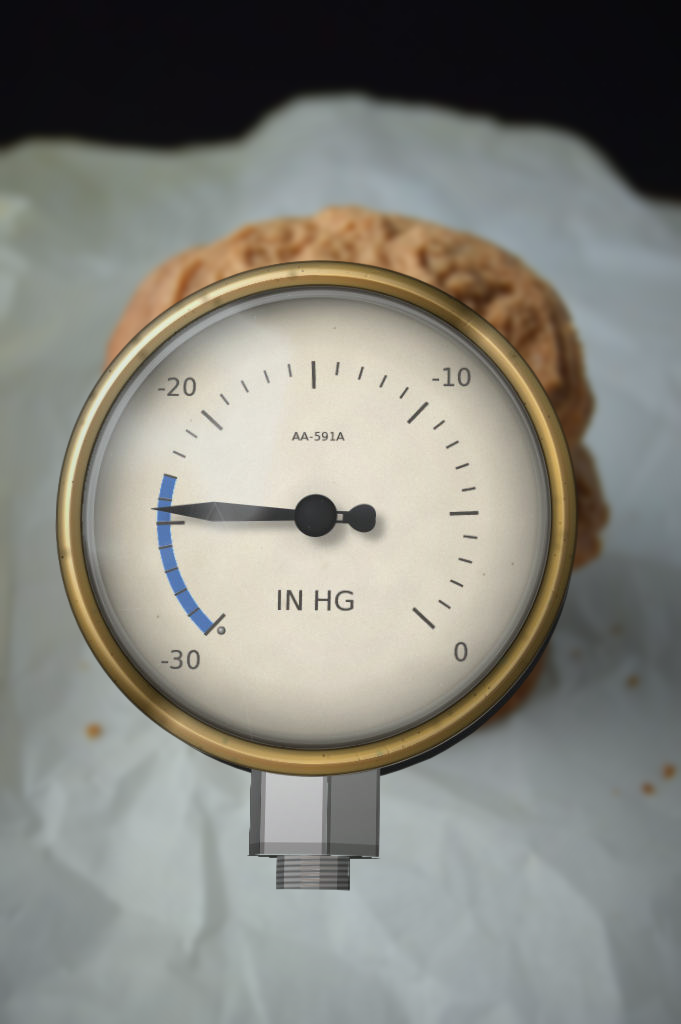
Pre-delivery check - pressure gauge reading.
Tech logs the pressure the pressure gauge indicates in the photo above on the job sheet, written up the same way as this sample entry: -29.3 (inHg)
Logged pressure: -24.5 (inHg)
